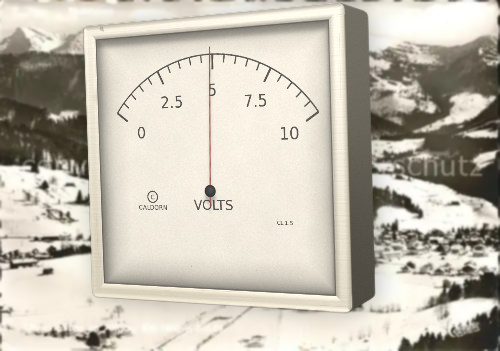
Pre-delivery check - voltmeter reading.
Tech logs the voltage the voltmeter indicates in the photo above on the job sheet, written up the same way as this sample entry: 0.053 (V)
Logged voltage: 5 (V)
